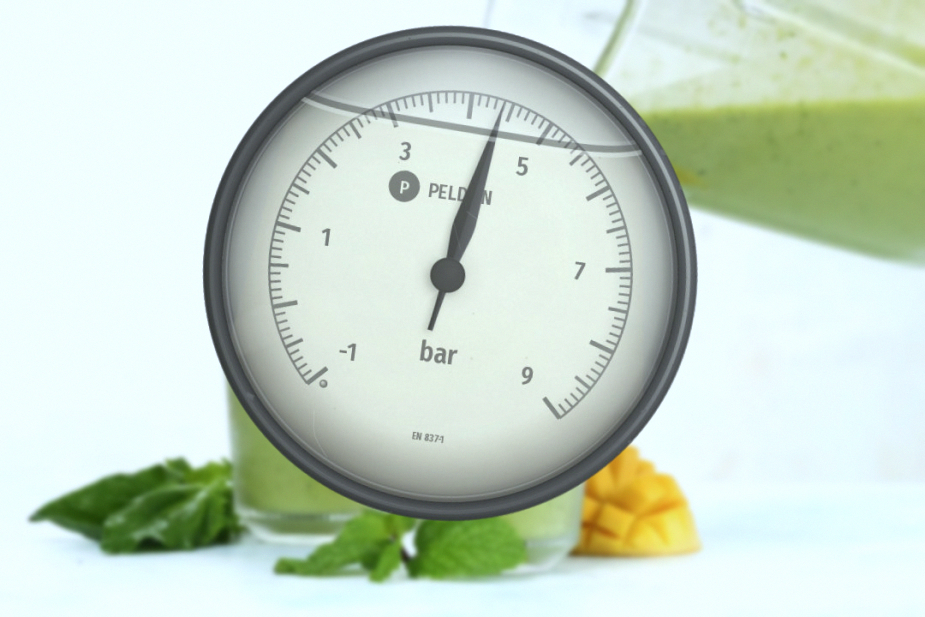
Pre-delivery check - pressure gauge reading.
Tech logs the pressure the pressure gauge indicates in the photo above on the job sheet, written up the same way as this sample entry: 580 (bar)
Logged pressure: 4.4 (bar)
